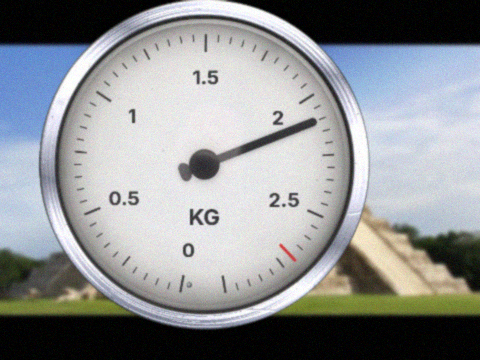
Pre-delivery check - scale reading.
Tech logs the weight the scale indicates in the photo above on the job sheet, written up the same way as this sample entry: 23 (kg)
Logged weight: 2.1 (kg)
